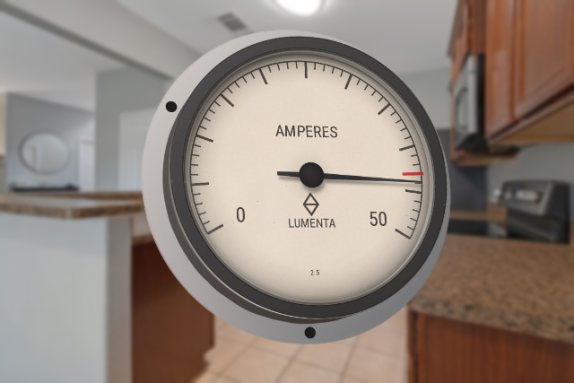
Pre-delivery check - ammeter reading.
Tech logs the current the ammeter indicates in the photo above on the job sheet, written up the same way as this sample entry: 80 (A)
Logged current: 44 (A)
